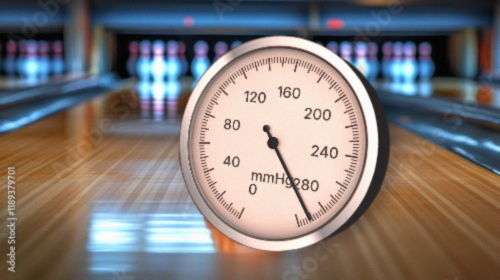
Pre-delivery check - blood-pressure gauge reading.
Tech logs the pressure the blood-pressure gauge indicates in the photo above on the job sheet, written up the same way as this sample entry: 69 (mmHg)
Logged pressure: 290 (mmHg)
